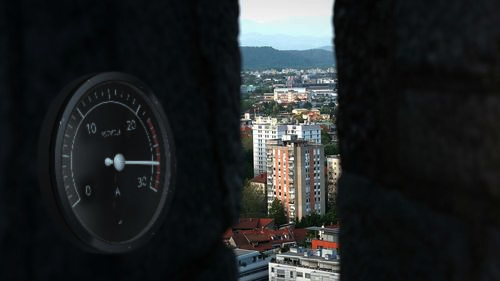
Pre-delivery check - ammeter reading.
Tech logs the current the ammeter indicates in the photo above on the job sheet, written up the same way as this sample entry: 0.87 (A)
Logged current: 27 (A)
